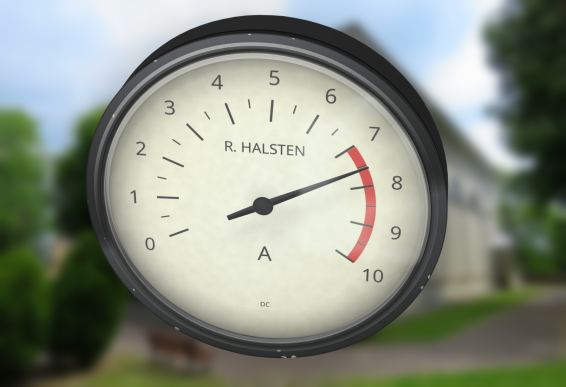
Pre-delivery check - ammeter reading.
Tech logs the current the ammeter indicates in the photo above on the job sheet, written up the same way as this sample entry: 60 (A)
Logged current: 7.5 (A)
